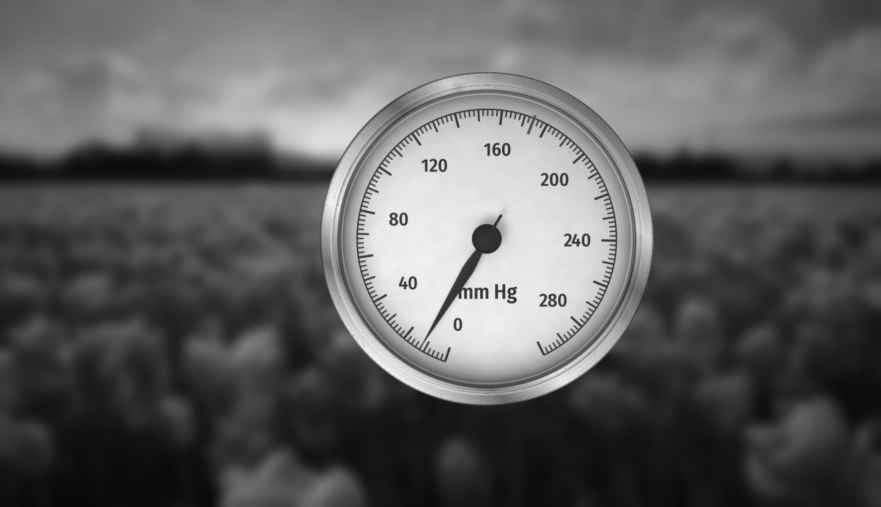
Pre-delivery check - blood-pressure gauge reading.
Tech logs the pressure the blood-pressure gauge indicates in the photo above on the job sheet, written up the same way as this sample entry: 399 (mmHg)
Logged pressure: 12 (mmHg)
